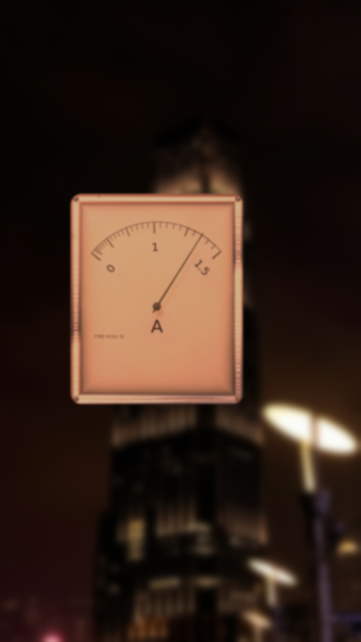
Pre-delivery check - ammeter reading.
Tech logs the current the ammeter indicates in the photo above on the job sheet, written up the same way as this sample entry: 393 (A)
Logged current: 1.35 (A)
